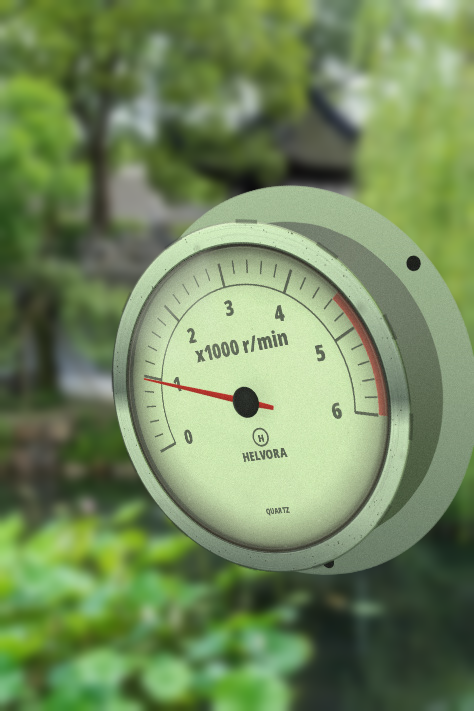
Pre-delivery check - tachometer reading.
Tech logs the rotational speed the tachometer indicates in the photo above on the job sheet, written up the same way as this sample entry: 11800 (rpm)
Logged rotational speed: 1000 (rpm)
